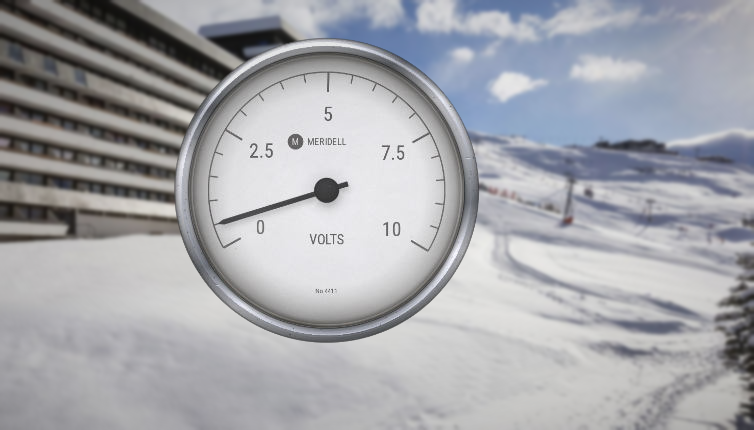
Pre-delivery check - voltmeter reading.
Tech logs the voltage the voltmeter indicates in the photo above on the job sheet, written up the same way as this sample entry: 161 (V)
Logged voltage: 0.5 (V)
